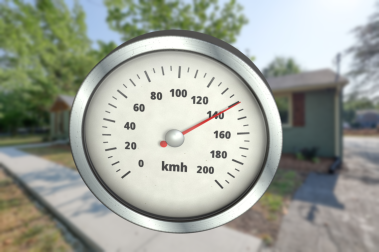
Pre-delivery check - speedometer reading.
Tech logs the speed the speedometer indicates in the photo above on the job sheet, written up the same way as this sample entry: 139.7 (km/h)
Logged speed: 140 (km/h)
